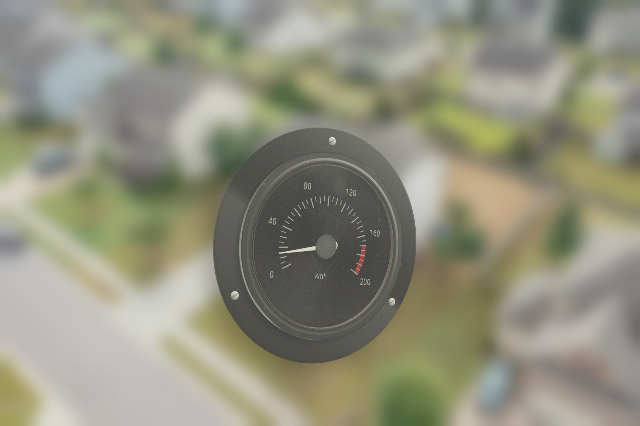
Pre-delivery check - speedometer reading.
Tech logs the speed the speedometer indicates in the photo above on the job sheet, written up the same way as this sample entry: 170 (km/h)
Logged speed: 15 (km/h)
